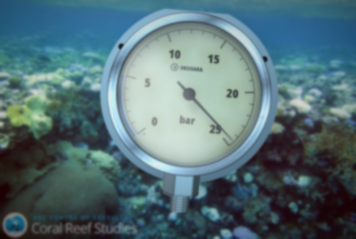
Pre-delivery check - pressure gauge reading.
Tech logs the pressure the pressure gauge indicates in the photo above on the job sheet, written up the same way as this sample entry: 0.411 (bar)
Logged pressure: 24.5 (bar)
